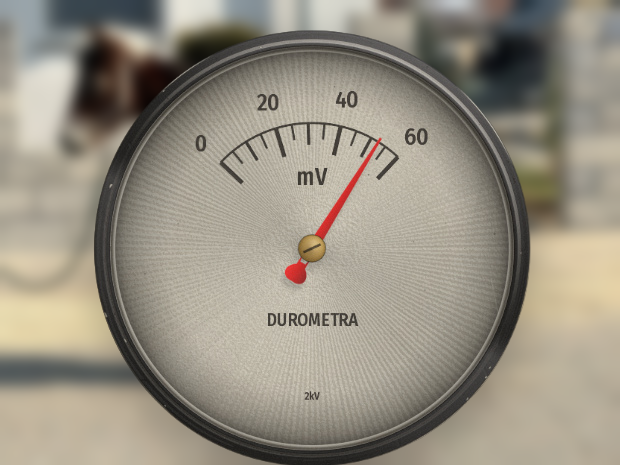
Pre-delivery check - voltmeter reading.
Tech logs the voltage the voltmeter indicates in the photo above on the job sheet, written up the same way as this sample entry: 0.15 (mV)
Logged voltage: 52.5 (mV)
